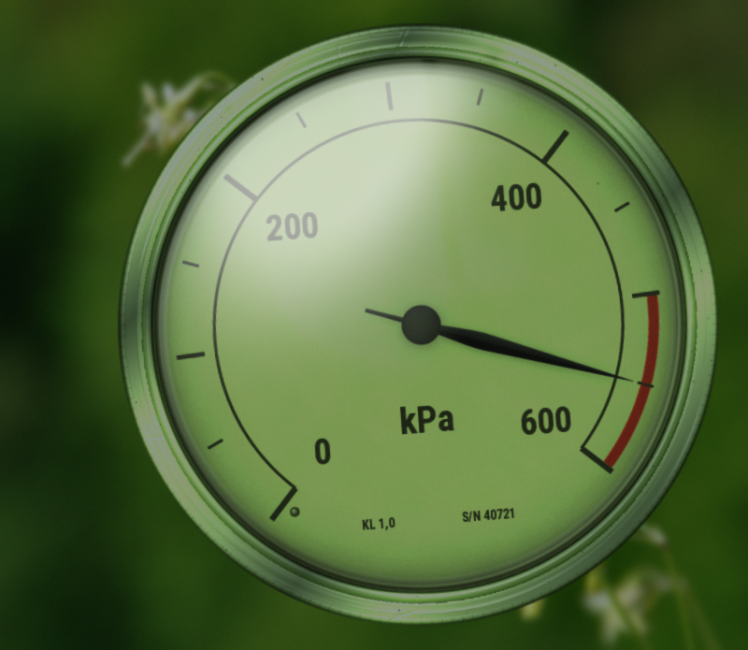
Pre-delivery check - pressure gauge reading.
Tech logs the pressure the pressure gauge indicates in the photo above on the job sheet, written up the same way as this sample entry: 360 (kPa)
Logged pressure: 550 (kPa)
